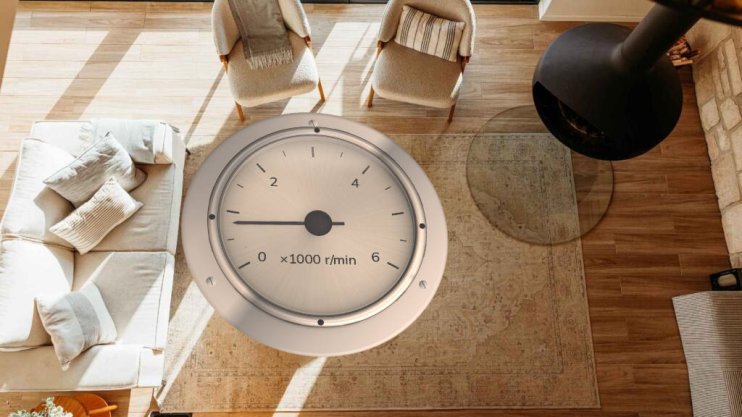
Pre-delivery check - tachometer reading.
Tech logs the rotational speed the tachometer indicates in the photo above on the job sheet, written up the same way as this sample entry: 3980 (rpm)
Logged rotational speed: 750 (rpm)
